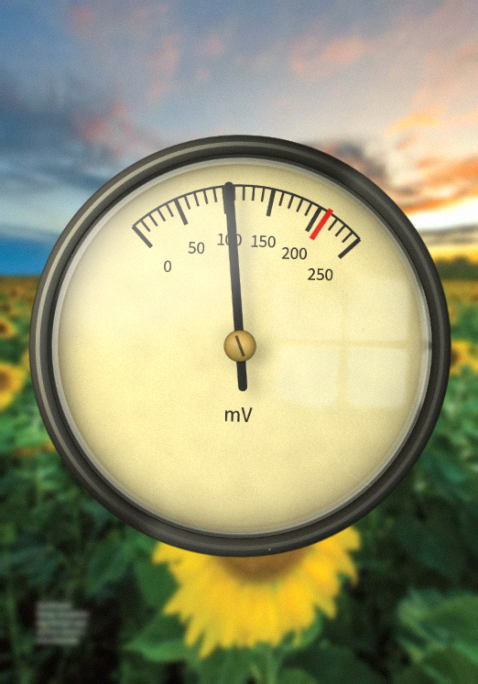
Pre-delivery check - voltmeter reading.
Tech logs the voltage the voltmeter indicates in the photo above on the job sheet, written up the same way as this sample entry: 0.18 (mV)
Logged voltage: 105 (mV)
